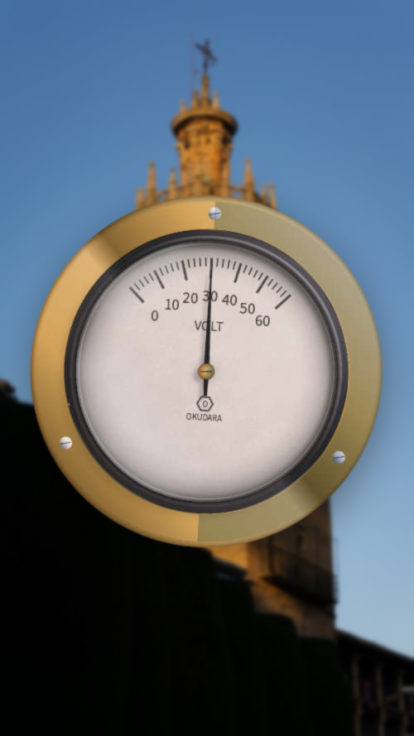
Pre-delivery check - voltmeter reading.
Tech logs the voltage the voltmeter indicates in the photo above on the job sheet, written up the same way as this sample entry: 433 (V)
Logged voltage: 30 (V)
